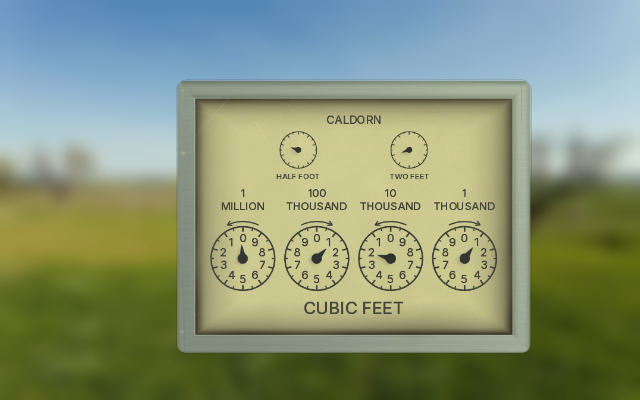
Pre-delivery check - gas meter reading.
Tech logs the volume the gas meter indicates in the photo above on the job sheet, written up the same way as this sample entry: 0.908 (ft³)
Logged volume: 12100 (ft³)
